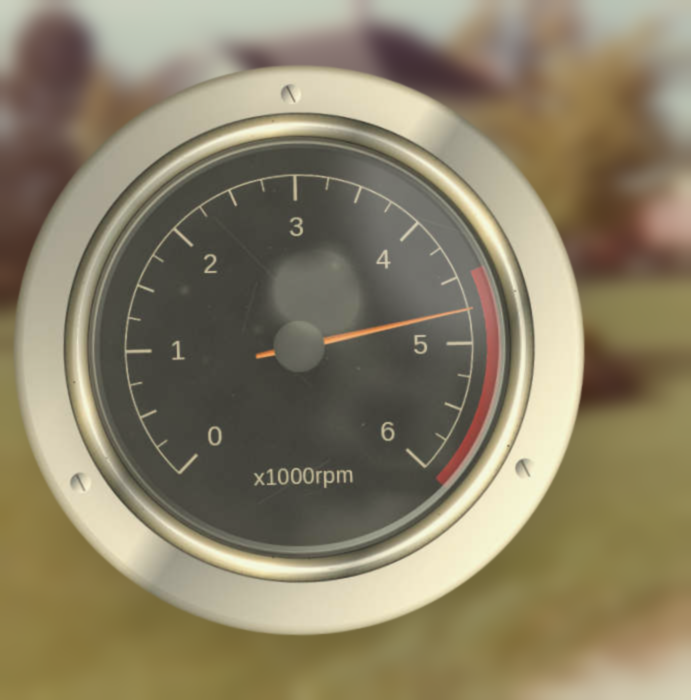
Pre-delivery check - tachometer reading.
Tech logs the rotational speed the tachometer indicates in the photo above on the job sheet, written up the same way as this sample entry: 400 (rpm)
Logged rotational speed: 4750 (rpm)
